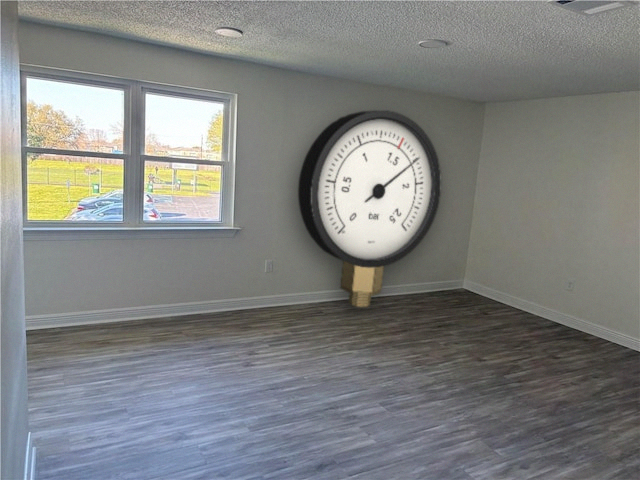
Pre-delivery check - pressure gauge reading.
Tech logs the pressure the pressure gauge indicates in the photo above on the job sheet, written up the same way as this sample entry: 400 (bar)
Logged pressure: 1.75 (bar)
